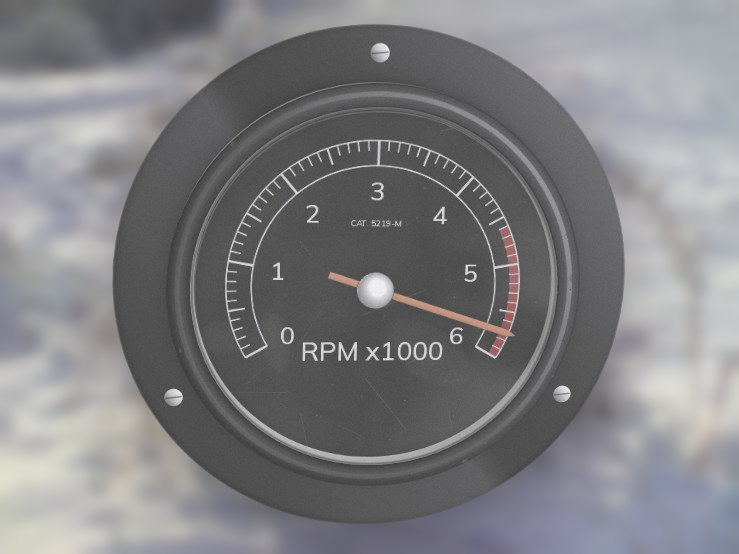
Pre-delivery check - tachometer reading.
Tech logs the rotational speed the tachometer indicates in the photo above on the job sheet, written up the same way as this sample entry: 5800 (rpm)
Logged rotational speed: 5700 (rpm)
